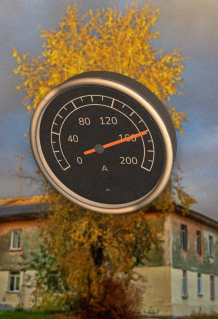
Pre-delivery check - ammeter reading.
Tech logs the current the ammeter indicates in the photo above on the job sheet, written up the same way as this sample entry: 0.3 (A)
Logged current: 160 (A)
